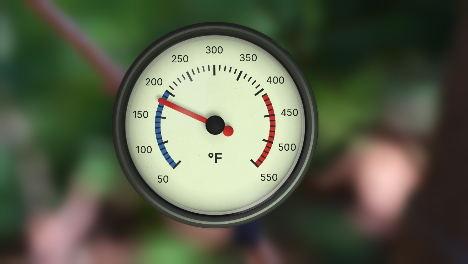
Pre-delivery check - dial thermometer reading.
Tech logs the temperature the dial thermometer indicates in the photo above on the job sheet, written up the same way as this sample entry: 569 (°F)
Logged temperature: 180 (°F)
